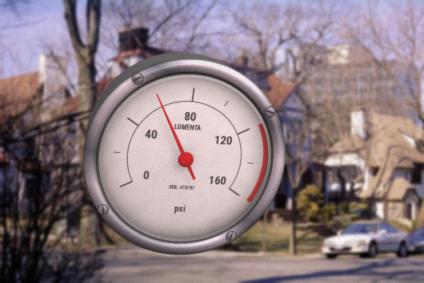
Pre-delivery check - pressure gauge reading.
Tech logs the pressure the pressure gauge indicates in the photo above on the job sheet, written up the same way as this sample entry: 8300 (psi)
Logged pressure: 60 (psi)
